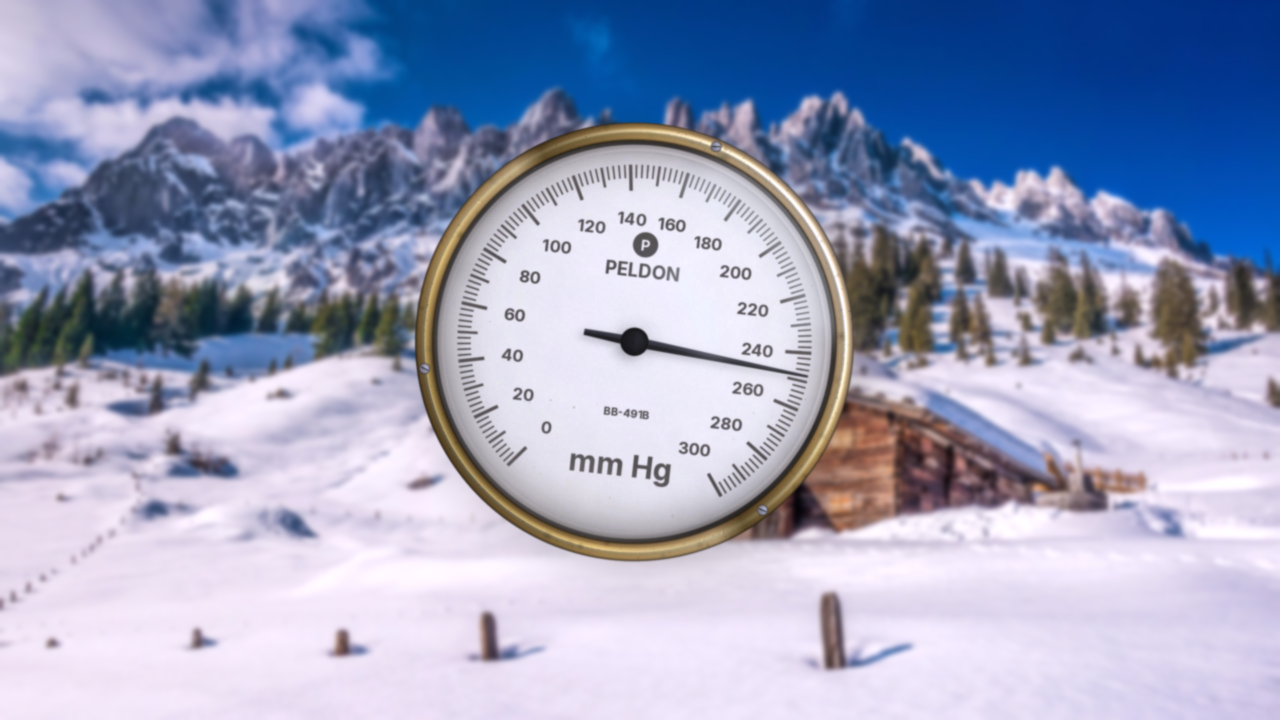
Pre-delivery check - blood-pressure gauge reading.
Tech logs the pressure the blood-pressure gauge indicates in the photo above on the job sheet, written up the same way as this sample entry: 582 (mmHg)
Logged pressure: 248 (mmHg)
